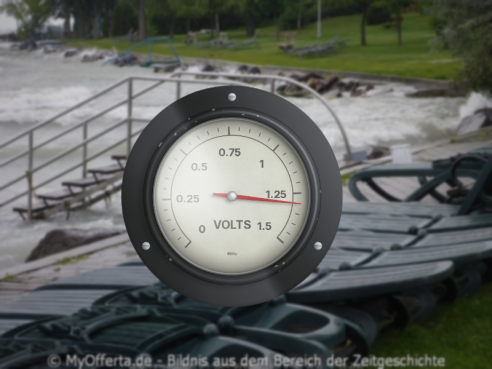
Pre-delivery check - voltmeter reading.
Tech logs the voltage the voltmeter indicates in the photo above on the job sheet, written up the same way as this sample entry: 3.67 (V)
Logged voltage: 1.3 (V)
